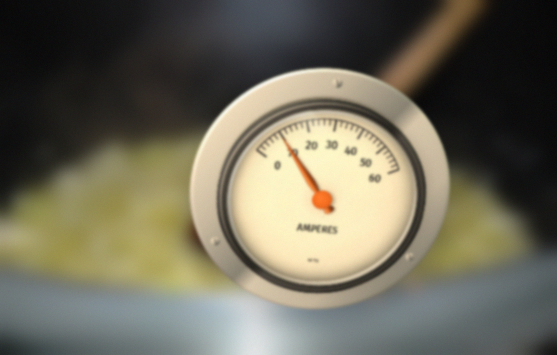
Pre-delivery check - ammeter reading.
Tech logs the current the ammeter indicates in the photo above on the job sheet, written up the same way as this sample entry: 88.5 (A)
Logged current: 10 (A)
